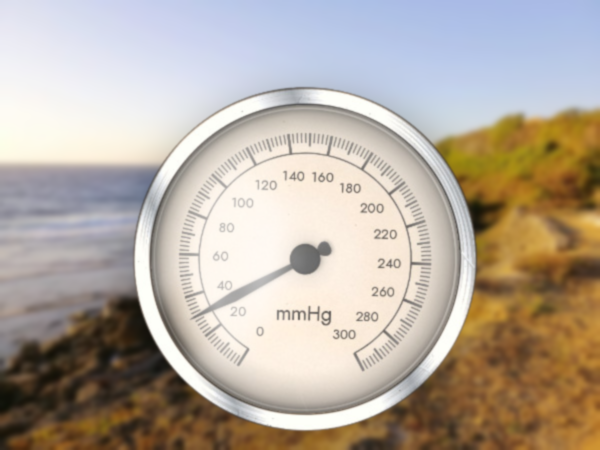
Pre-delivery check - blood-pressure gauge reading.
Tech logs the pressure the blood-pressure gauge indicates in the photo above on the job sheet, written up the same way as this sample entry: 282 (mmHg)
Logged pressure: 30 (mmHg)
